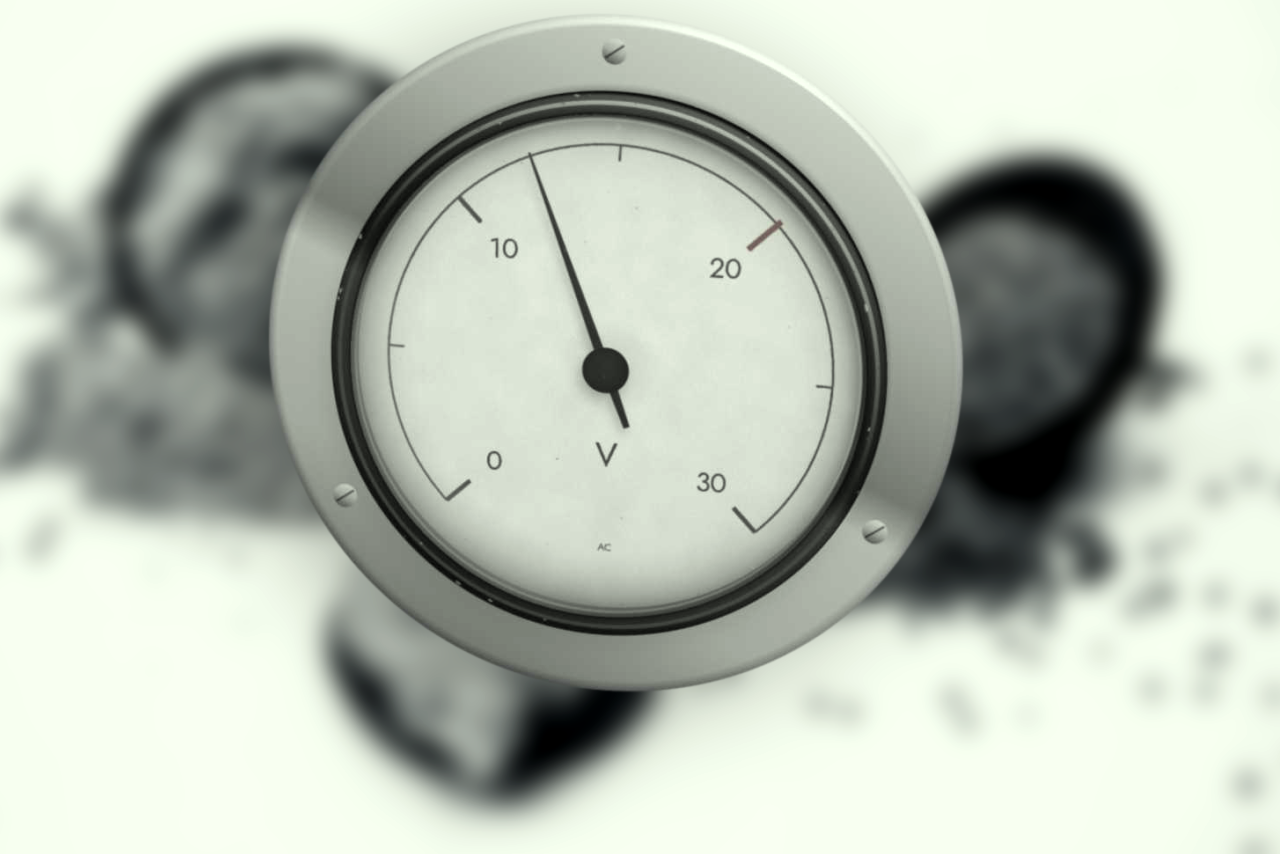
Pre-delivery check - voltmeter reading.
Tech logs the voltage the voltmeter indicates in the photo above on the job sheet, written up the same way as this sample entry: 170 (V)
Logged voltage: 12.5 (V)
